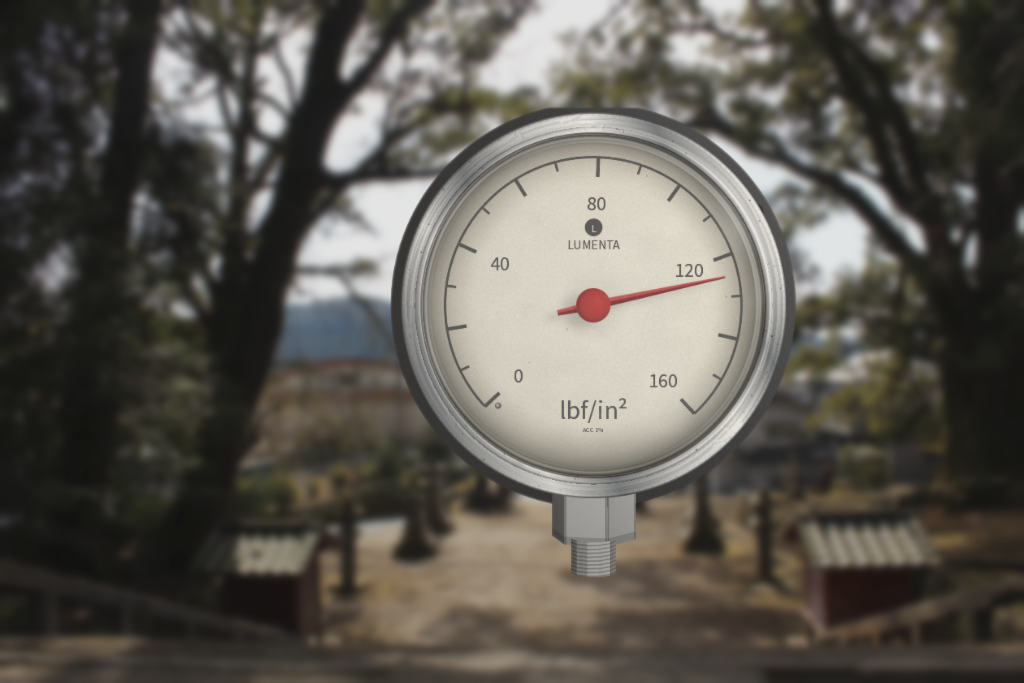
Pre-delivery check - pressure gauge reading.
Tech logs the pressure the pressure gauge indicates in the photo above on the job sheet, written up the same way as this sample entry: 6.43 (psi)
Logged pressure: 125 (psi)
